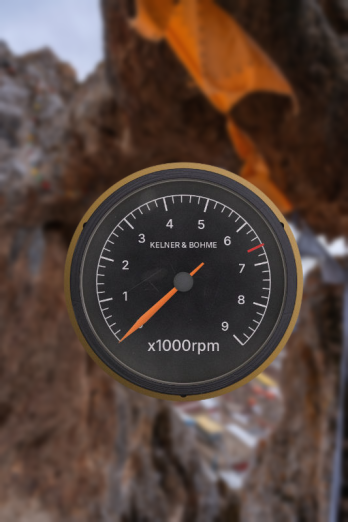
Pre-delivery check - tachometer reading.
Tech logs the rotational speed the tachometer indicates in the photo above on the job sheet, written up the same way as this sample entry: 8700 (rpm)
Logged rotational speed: 0 (rpm)
